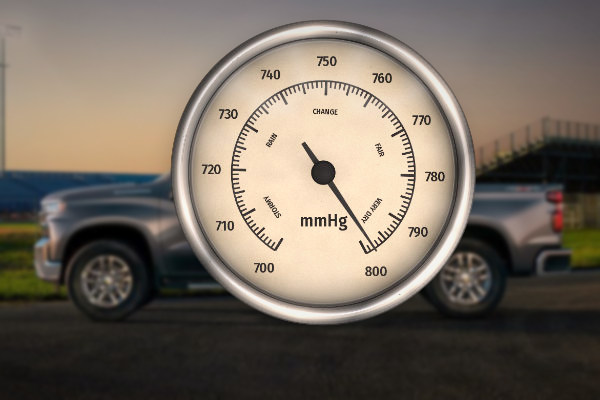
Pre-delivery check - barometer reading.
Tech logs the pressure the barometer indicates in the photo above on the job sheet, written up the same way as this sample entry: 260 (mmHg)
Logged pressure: 798 (mmHg)
